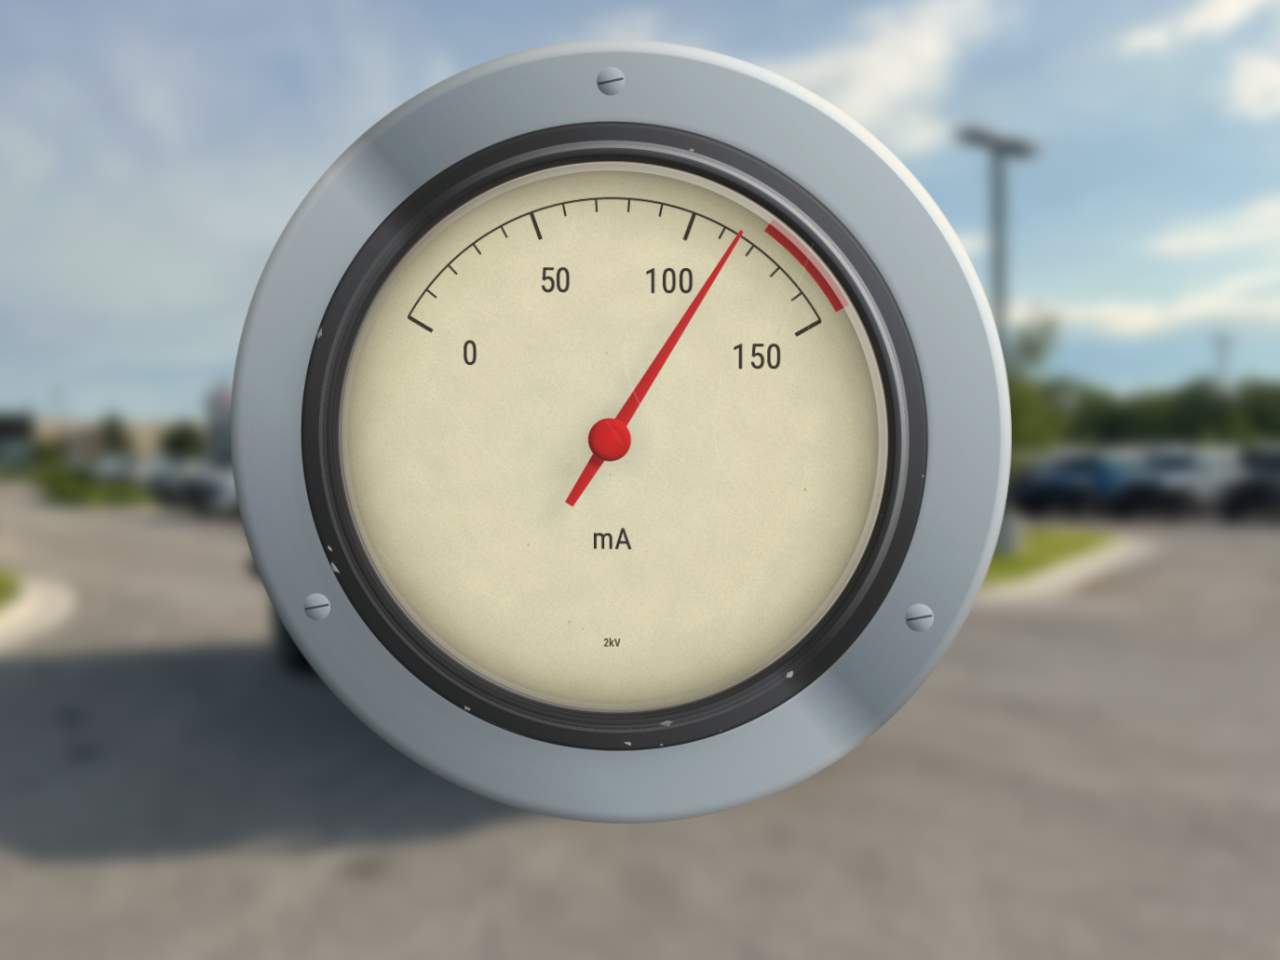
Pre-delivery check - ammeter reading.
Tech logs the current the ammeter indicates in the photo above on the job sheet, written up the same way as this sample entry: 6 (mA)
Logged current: 115 (mA)
